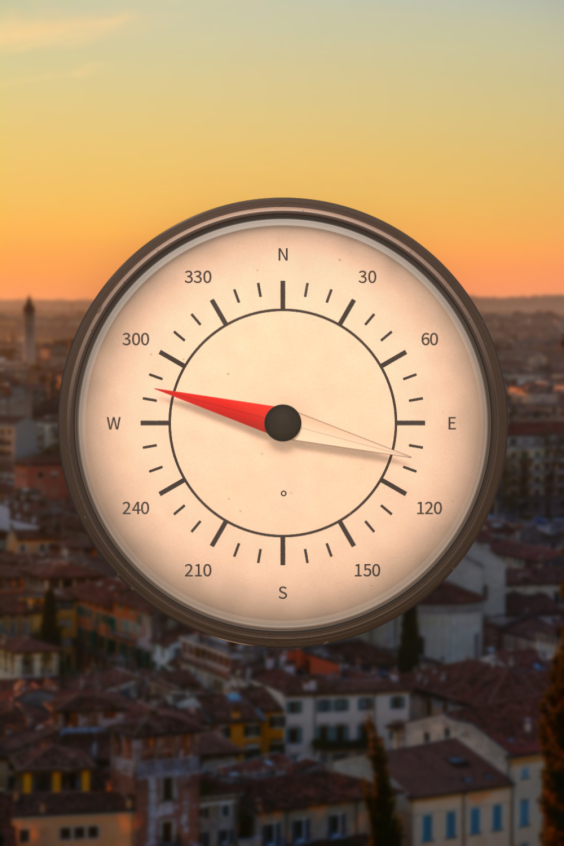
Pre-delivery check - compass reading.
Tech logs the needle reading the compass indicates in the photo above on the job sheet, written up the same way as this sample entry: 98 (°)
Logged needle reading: 285 (°)
